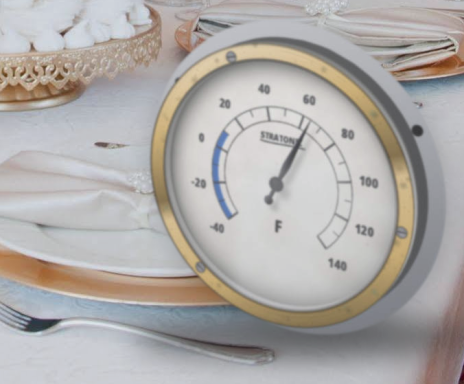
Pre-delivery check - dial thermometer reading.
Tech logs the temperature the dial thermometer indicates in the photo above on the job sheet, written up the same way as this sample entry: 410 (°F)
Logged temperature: 65 (°F)
